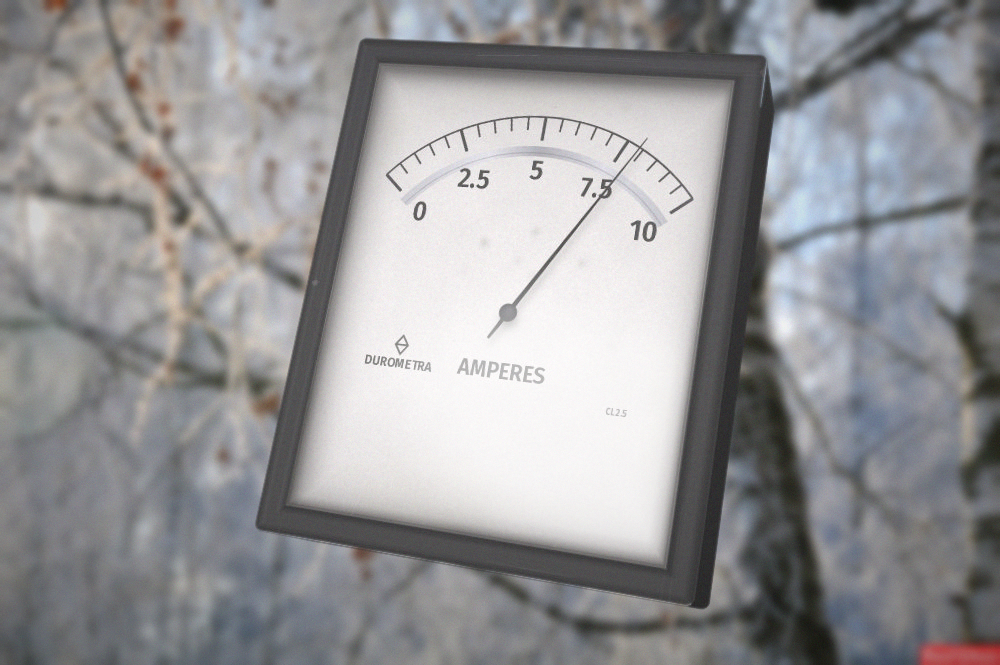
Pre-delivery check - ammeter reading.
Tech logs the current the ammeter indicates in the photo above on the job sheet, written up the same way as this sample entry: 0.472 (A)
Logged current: 8 (A)
